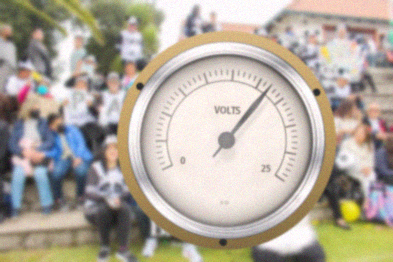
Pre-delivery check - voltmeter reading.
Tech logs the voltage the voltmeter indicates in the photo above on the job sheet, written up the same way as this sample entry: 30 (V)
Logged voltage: 16 (V)
